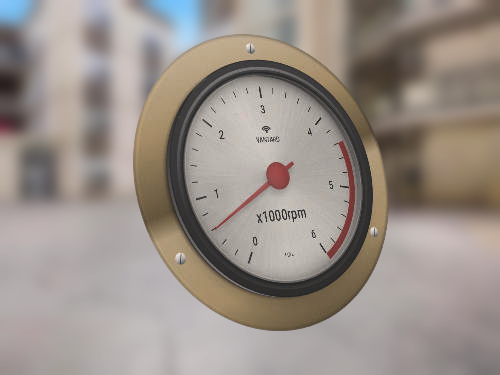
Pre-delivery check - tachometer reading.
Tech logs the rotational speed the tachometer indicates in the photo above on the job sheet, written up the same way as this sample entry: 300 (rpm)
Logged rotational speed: 600 (rpm)
